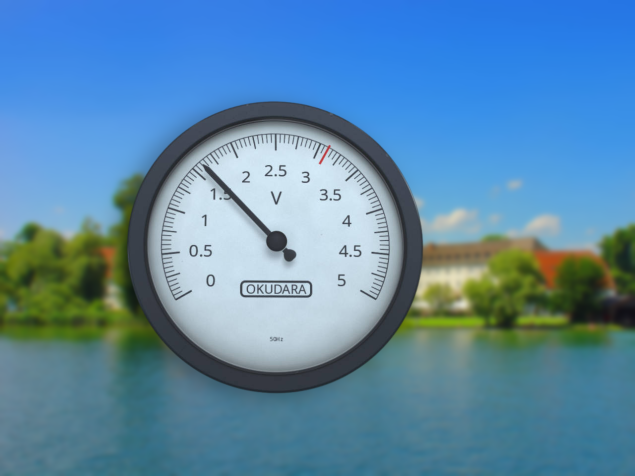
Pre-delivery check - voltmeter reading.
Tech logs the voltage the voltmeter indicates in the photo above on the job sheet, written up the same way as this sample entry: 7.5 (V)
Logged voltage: 1.6 (V)
